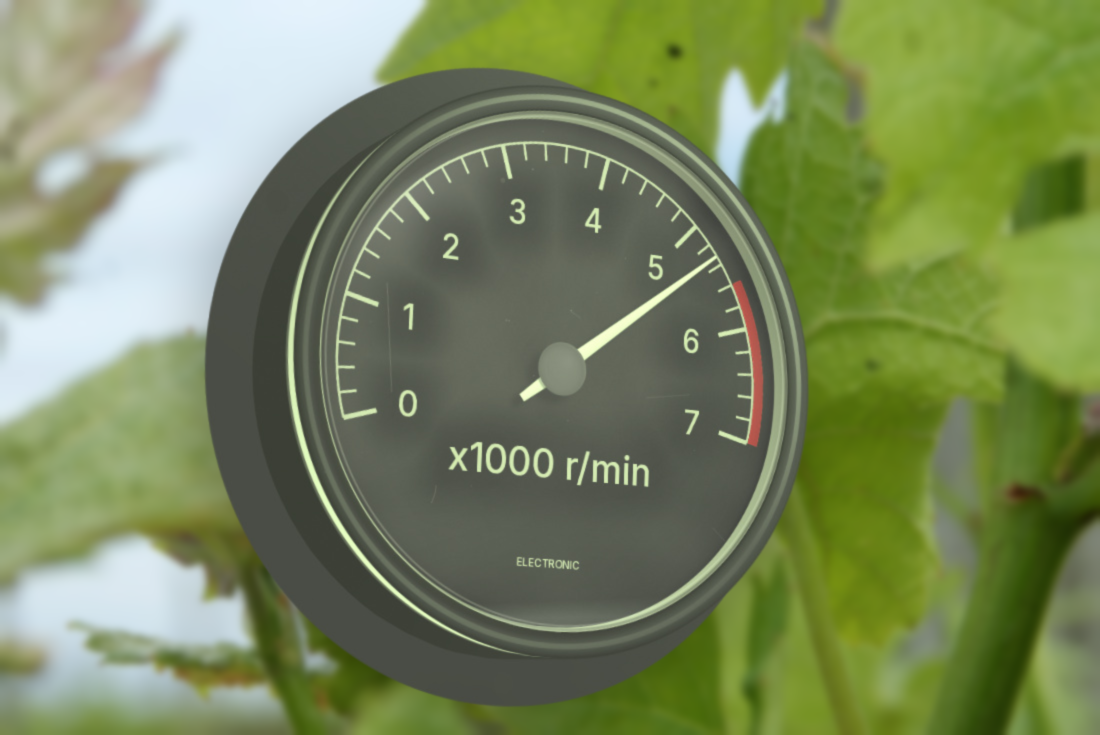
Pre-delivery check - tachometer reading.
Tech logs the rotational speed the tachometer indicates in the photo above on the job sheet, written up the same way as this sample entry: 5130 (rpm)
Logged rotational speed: 5300 (rpm)
